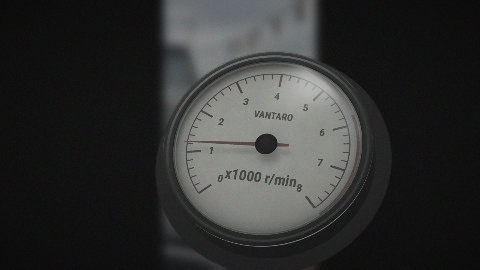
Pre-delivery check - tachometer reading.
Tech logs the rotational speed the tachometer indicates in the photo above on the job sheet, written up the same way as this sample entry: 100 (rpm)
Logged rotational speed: 1200 (rpm)
